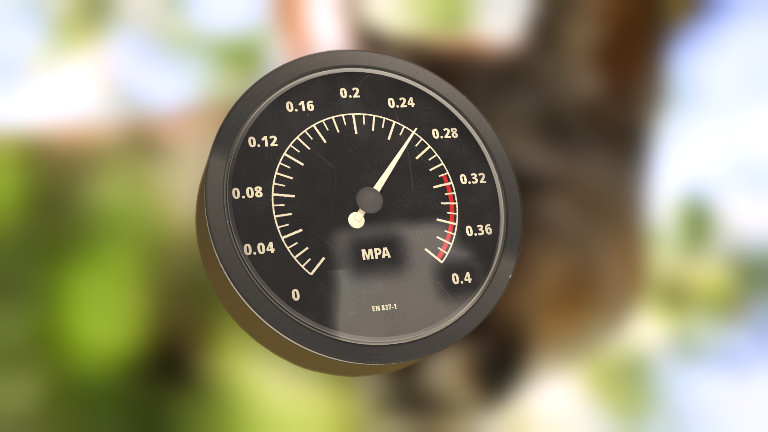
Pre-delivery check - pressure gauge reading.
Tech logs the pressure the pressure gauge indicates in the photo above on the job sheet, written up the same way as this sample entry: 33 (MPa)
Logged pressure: 0.26 (MPa)
